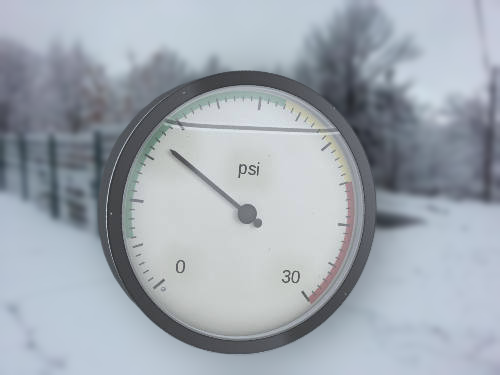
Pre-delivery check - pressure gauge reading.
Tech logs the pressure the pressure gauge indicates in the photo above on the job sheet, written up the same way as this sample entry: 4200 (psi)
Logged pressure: 8.5 (psi)
